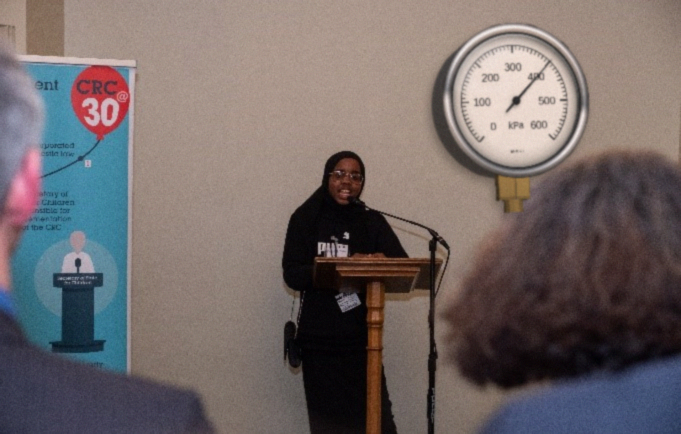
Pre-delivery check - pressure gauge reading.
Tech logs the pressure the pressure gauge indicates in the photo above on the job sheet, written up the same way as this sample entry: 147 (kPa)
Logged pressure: 400 (kPa)
